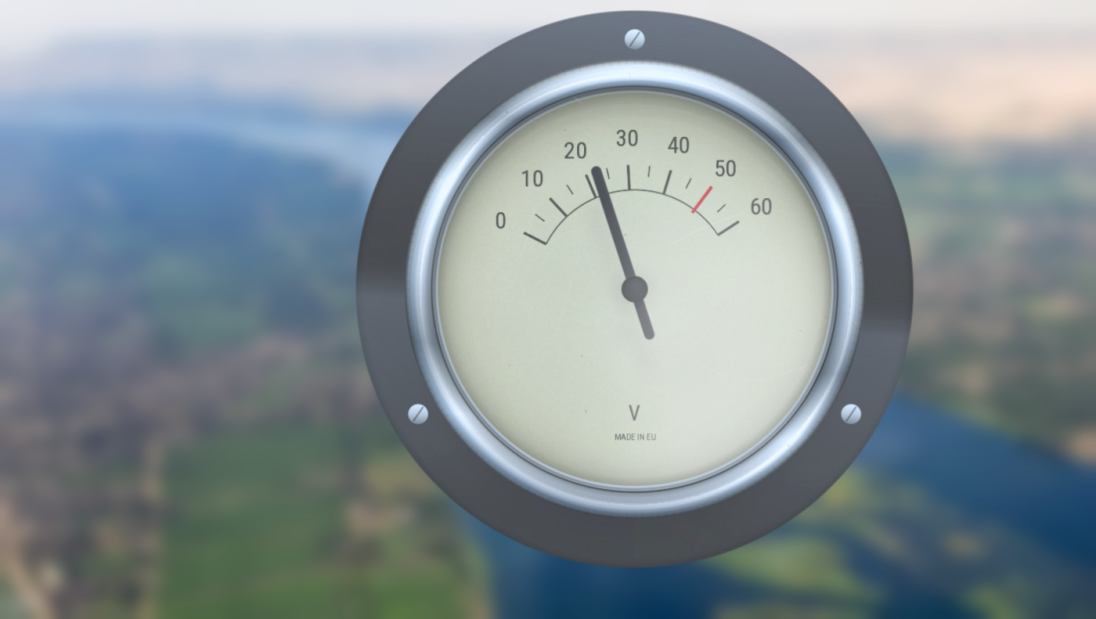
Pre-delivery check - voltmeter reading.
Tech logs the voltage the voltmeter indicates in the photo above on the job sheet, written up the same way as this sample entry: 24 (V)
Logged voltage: 22.5 (V)
